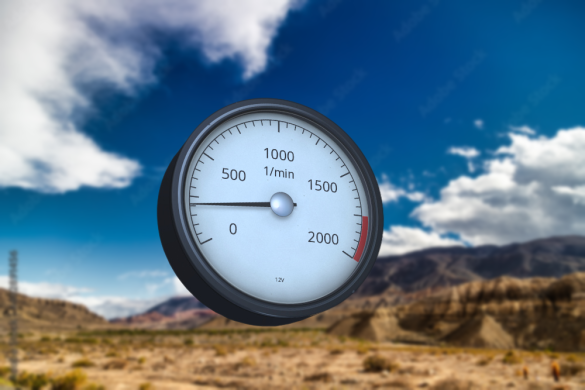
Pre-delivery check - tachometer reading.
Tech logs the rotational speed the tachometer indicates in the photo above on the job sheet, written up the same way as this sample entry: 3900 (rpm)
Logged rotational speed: 200 (rpm)
